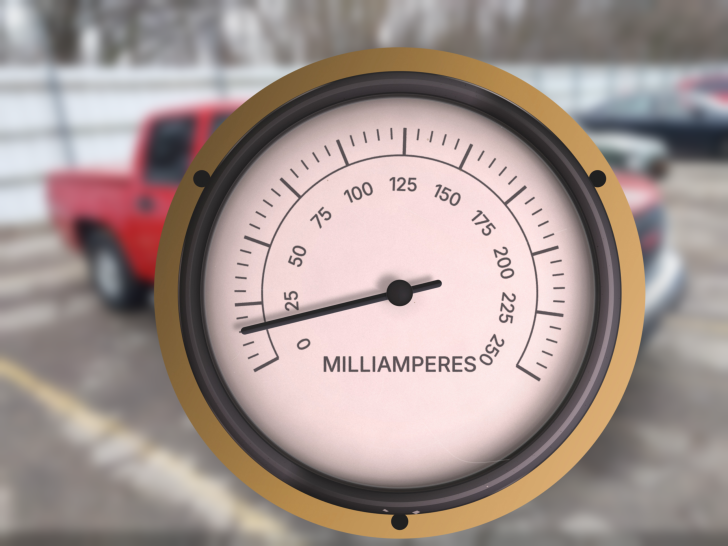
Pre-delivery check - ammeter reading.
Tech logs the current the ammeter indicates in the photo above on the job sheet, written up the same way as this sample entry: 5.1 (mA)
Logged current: 15 (mA)
